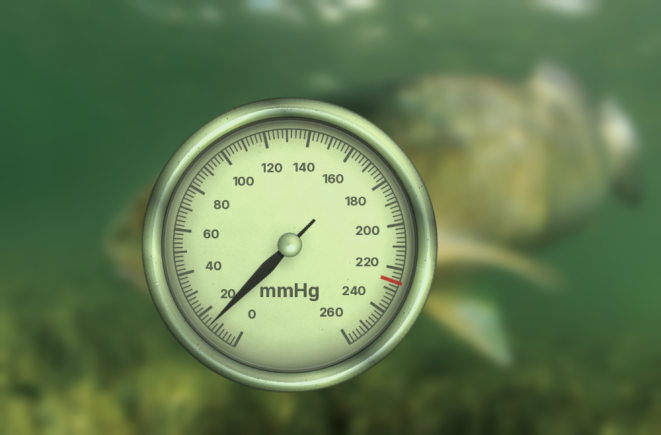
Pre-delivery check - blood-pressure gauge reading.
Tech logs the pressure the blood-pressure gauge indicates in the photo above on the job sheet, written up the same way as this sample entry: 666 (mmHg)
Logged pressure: 14 (mmHg)
